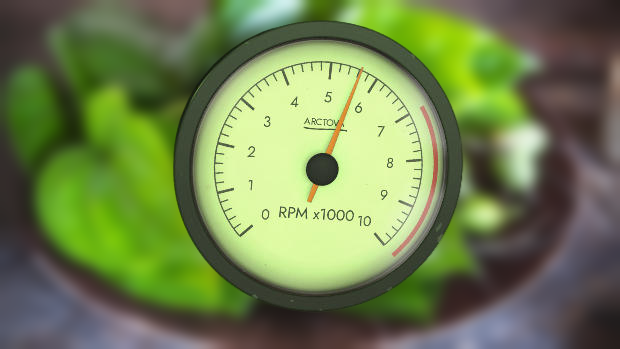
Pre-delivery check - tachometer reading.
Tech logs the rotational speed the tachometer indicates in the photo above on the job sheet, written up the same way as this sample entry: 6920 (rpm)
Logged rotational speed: 5600 (rpm)
